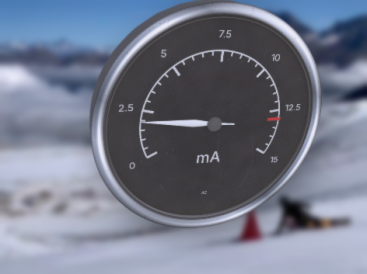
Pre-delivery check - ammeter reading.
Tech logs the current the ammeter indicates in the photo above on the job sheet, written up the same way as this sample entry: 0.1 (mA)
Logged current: 2 (mA)
